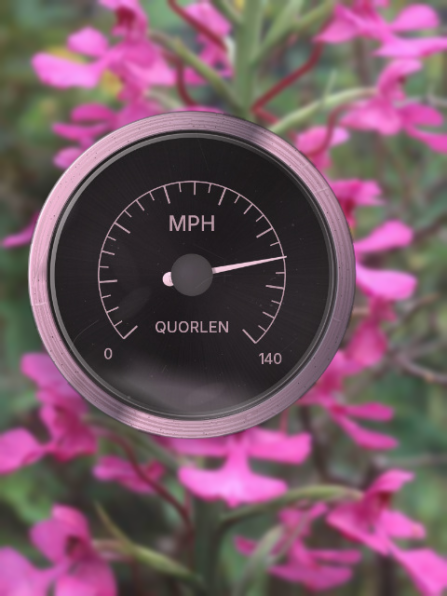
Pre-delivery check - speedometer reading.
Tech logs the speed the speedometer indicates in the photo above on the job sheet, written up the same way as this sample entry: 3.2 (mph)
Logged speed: 110 (mph)
